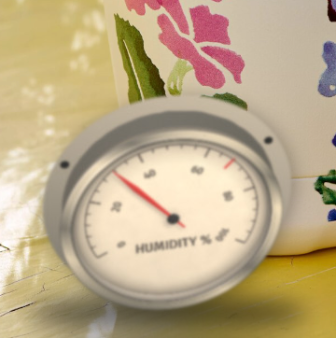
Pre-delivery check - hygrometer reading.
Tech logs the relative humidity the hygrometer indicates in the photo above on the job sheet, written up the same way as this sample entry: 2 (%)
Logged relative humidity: 32 (%)
